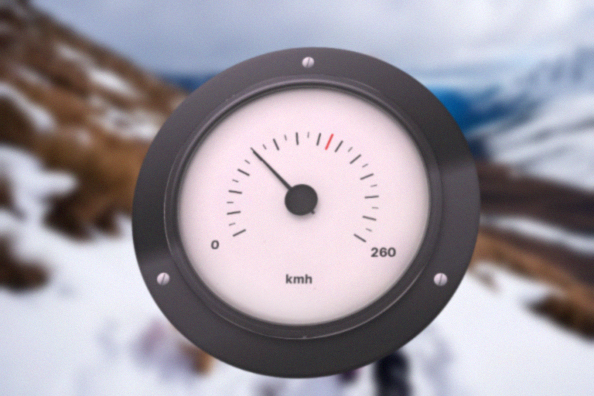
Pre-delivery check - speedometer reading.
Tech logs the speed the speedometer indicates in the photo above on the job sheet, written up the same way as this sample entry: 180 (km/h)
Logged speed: 80 (km/h)
